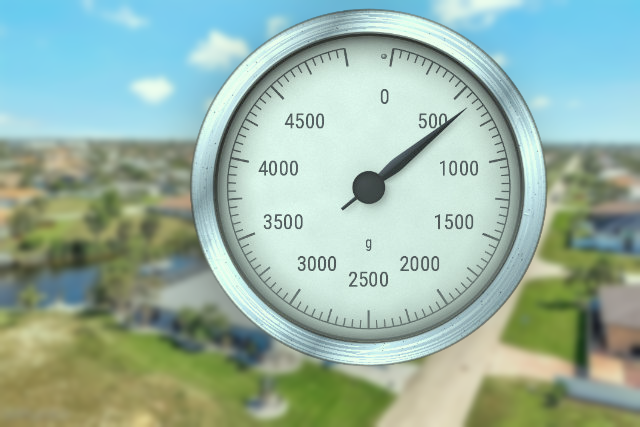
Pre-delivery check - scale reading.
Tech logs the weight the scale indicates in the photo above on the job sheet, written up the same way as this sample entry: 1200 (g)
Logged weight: 600 (g)
